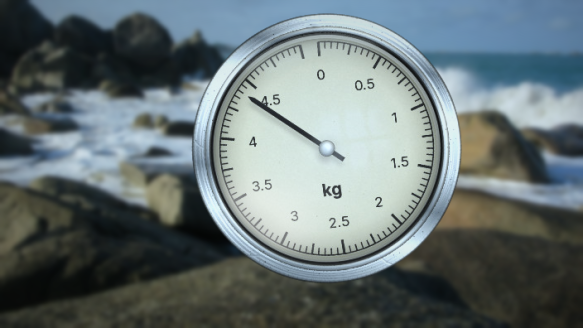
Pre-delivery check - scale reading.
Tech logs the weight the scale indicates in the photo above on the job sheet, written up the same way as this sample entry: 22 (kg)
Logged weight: 4.4 (kg)
